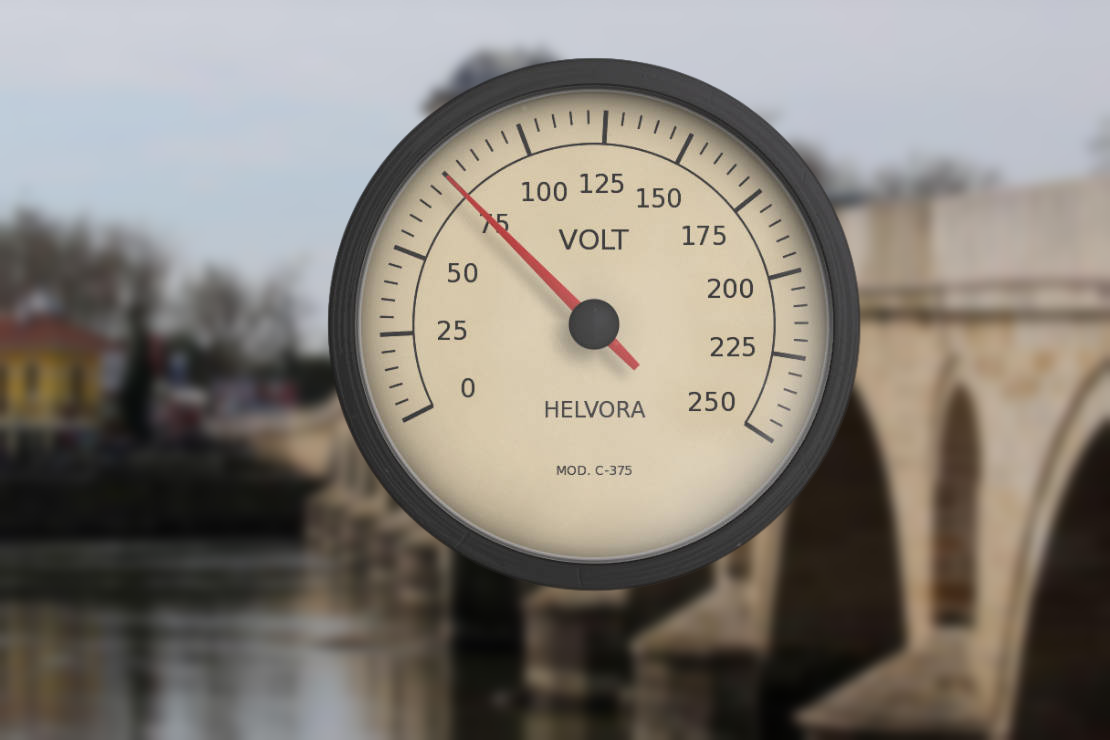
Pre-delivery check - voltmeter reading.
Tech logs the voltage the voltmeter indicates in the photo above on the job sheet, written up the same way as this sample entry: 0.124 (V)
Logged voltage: 75 (V)
